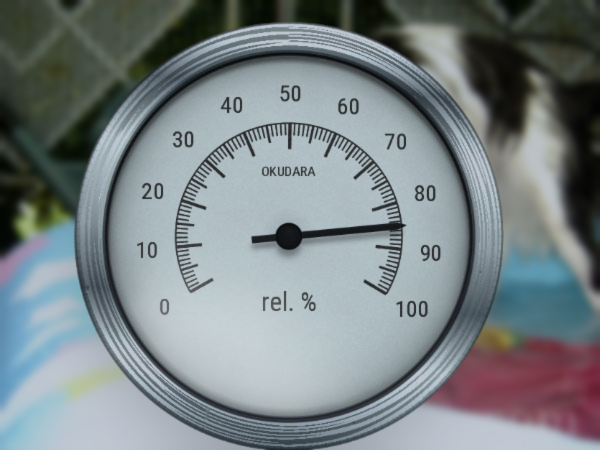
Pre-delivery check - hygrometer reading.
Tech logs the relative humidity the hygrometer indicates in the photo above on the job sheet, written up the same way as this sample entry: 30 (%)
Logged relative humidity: 85 (%)
